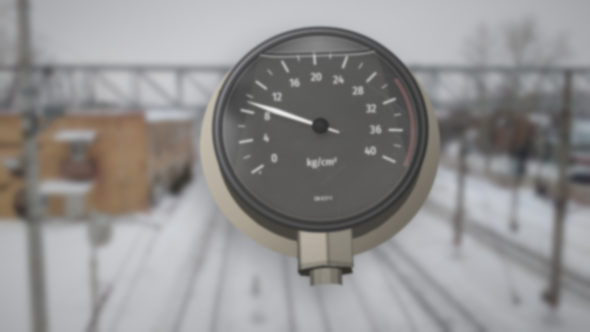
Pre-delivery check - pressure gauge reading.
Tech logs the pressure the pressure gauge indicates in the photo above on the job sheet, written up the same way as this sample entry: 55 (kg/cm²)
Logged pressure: 9 (kg/cm²)
